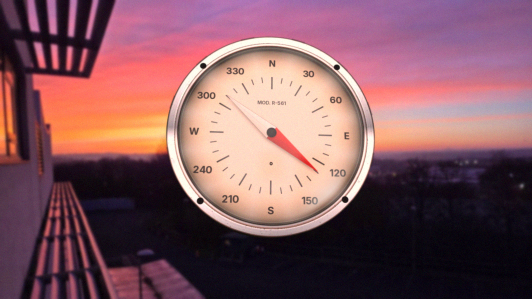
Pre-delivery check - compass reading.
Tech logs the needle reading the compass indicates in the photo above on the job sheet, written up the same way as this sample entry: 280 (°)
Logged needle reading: 130 (°)
